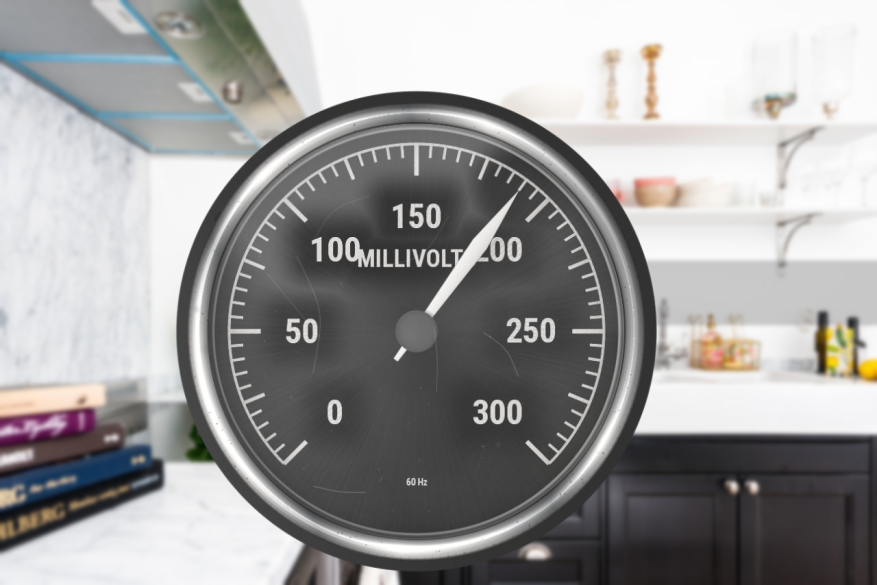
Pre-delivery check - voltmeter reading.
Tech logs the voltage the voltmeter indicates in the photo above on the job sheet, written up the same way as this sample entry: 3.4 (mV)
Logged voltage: 190 (mV)
